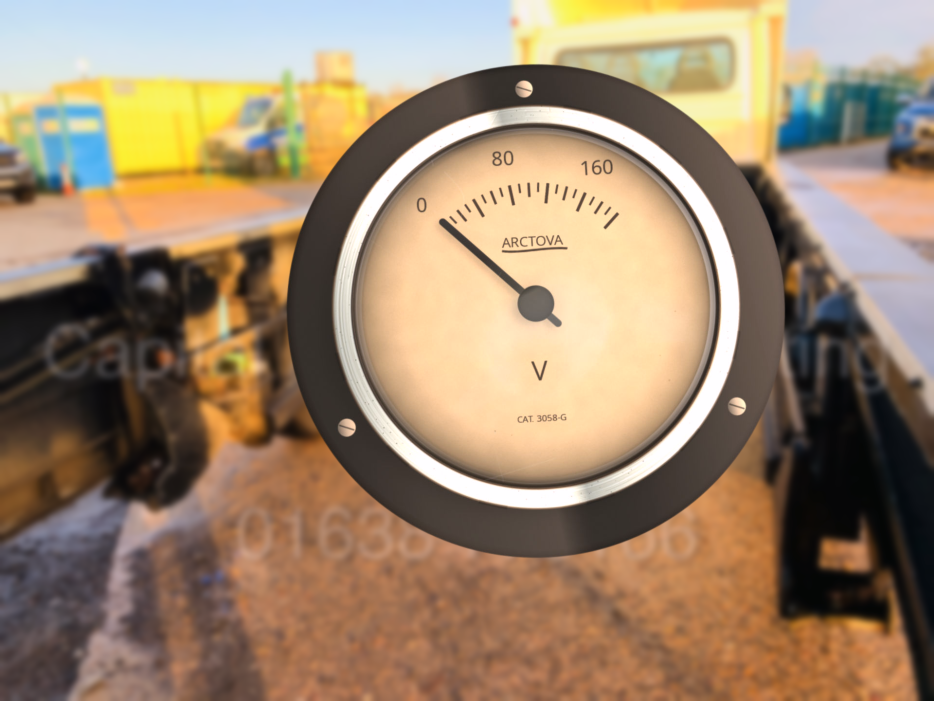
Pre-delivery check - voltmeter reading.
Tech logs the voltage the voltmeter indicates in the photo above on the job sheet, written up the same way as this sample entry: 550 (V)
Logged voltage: 0 (V)
